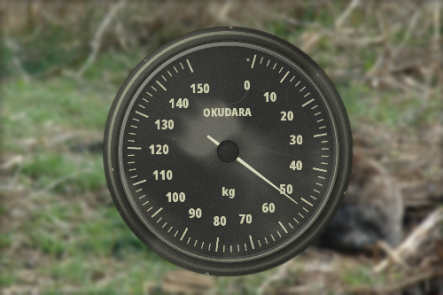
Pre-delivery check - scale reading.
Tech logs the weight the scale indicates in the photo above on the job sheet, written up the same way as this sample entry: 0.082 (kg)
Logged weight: 52 (kg)
